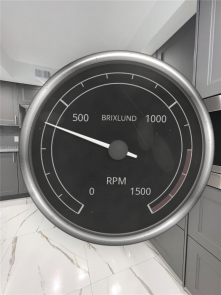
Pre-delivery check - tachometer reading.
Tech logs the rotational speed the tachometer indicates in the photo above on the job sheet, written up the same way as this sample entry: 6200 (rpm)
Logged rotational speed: 400 (rpm)
